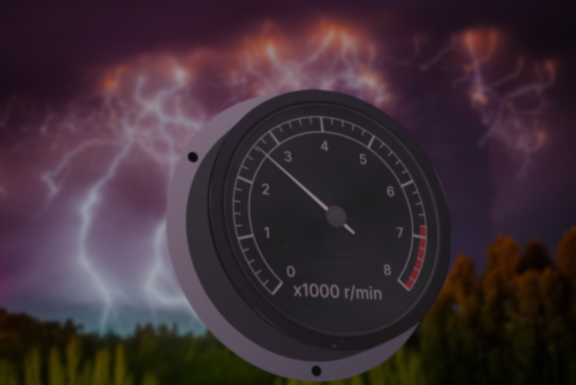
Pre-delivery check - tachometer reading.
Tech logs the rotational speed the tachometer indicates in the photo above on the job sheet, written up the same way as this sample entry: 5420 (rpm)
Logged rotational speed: 2600 (rpm)
